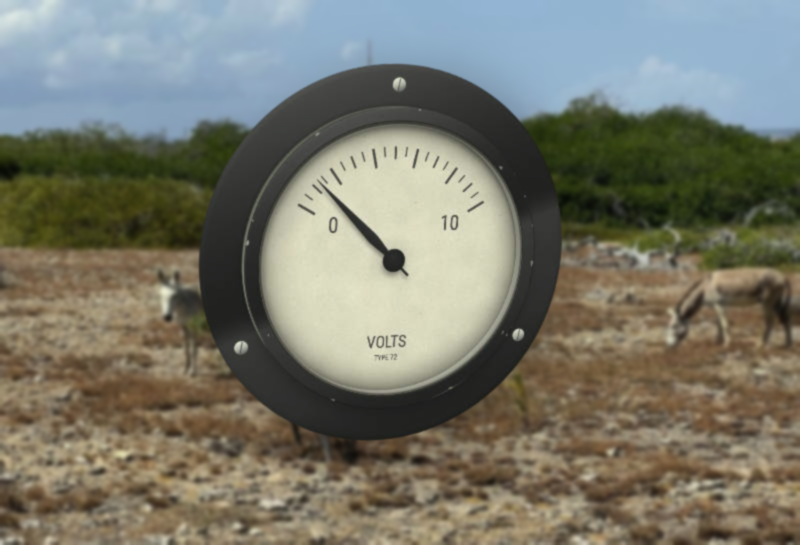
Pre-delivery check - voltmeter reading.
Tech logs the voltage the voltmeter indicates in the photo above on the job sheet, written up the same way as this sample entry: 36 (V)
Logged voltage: 1.25 (V)
